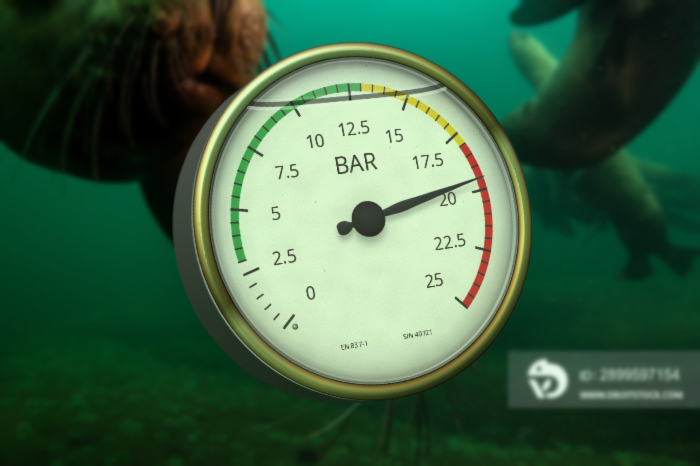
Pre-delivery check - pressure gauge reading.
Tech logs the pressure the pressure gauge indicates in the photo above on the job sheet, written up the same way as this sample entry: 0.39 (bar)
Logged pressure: 19.5 (bar)
